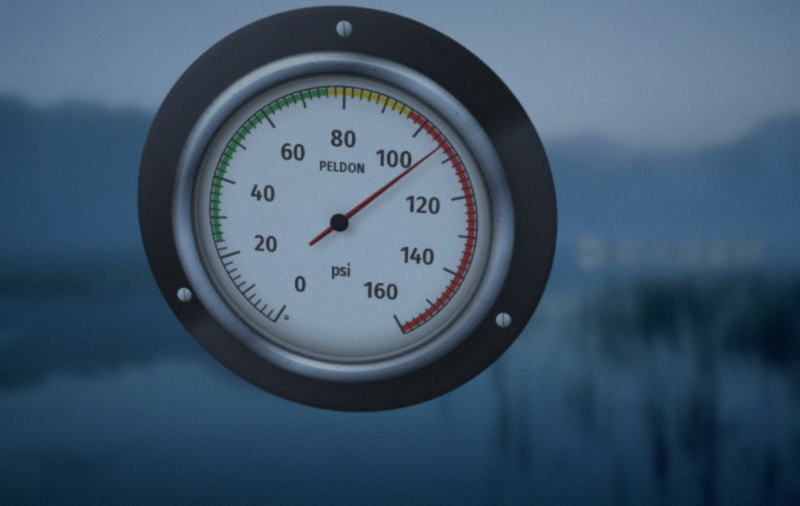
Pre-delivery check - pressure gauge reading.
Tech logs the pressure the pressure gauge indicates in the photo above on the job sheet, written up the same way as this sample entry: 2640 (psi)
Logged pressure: 106 (psi)
